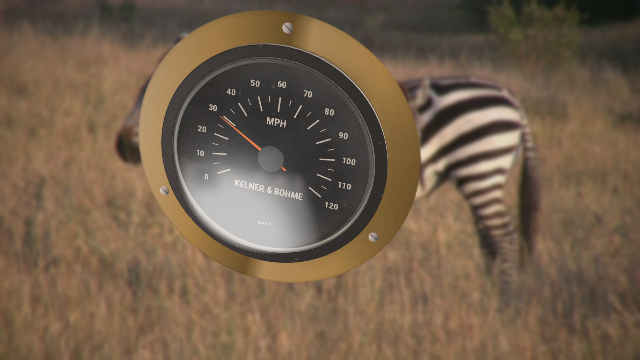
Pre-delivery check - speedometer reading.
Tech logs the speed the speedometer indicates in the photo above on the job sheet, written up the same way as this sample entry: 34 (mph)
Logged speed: 30 (mph)
